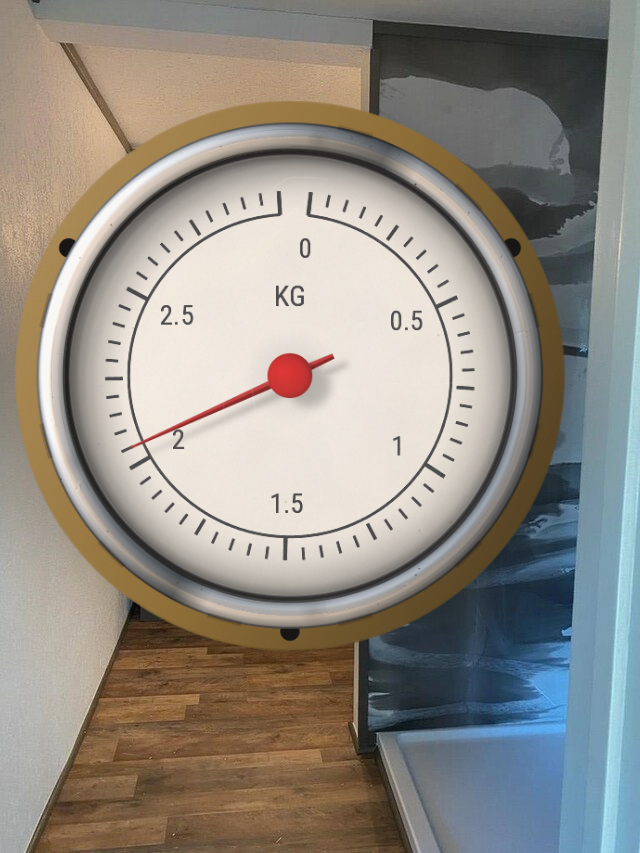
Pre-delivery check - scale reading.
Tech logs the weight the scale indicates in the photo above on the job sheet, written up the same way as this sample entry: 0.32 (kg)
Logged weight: 2.05 (kg)
